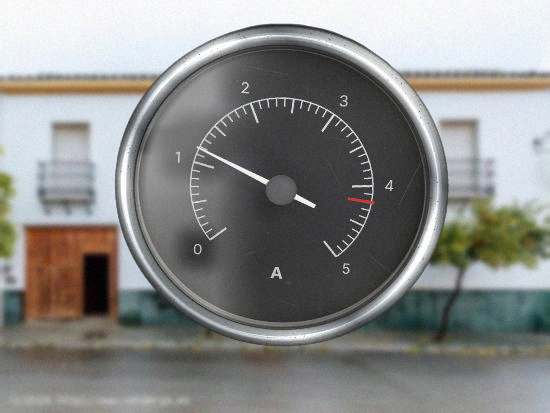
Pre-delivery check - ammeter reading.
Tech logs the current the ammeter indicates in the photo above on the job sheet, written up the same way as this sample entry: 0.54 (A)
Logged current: 1.2 (A)
